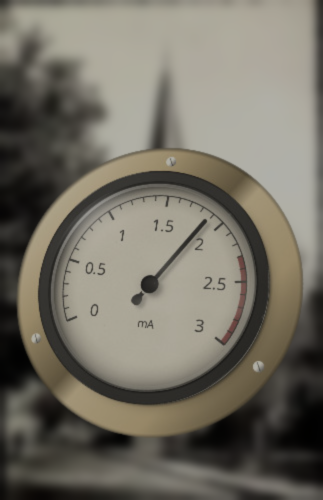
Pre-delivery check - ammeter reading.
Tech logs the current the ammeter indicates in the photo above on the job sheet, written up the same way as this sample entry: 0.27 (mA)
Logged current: 1.9 (mA)
